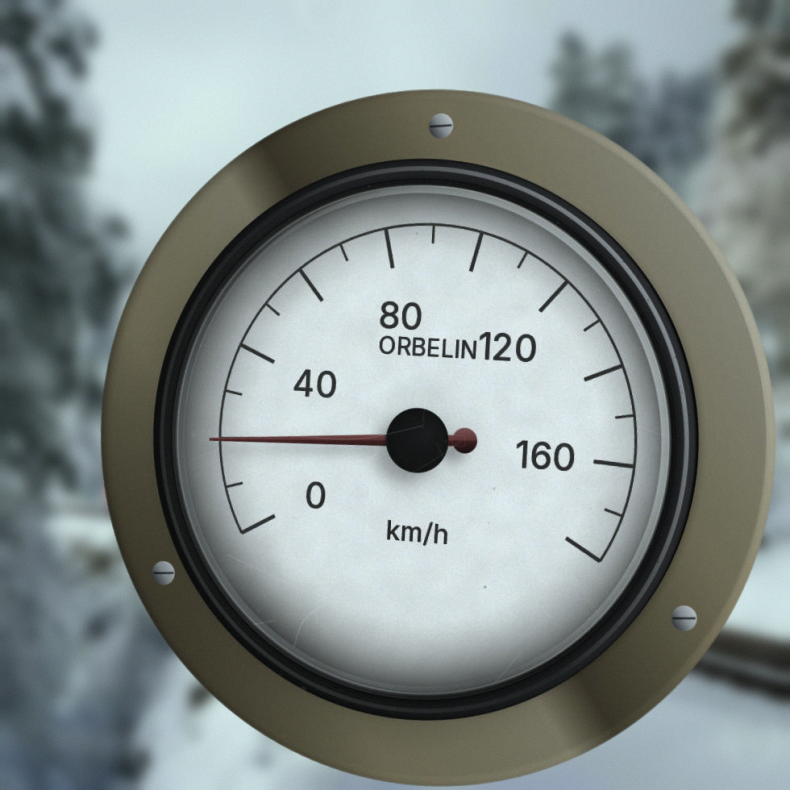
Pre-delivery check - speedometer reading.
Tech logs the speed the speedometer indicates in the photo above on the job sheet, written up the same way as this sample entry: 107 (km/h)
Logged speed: 20 (km/h)
